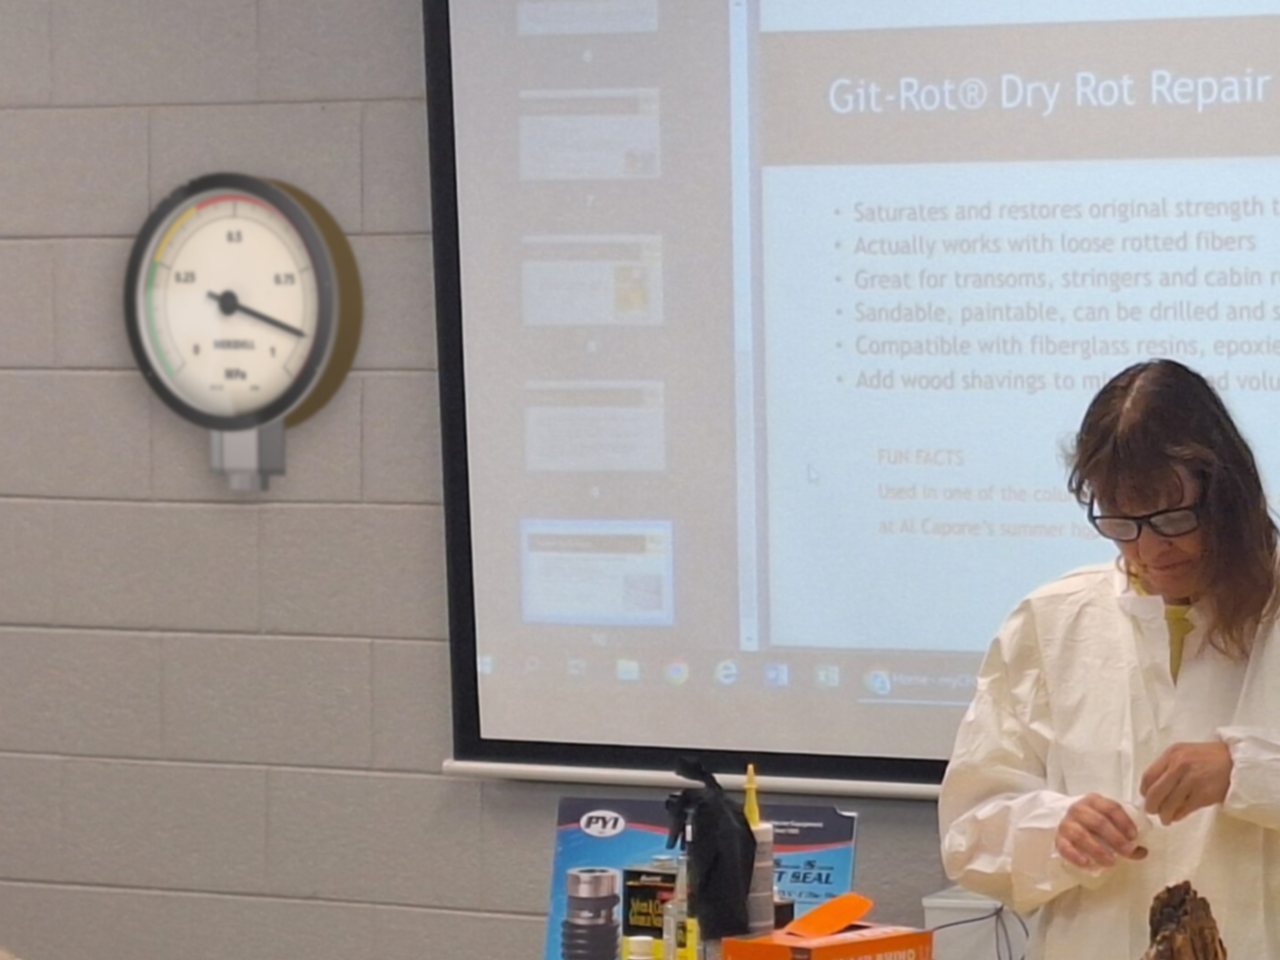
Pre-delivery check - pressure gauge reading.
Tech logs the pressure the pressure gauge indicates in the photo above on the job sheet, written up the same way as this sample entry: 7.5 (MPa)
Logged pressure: 0.9 (MPa)
